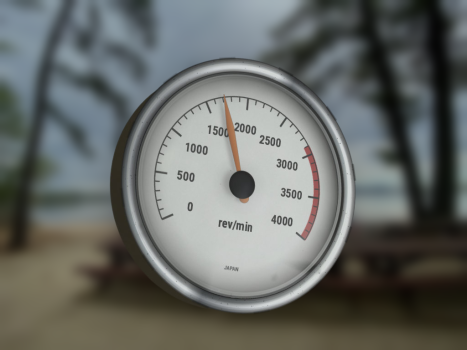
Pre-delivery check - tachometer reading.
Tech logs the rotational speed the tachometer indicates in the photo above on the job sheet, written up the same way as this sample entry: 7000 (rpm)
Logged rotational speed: 1700 (rpm)
